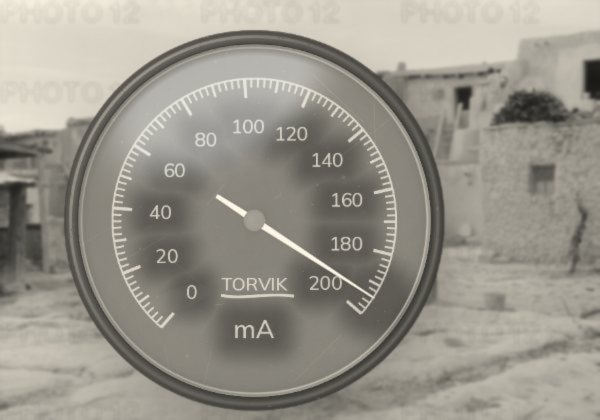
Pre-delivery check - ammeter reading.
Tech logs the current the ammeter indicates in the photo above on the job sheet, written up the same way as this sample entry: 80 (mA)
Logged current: 194 (mA)
